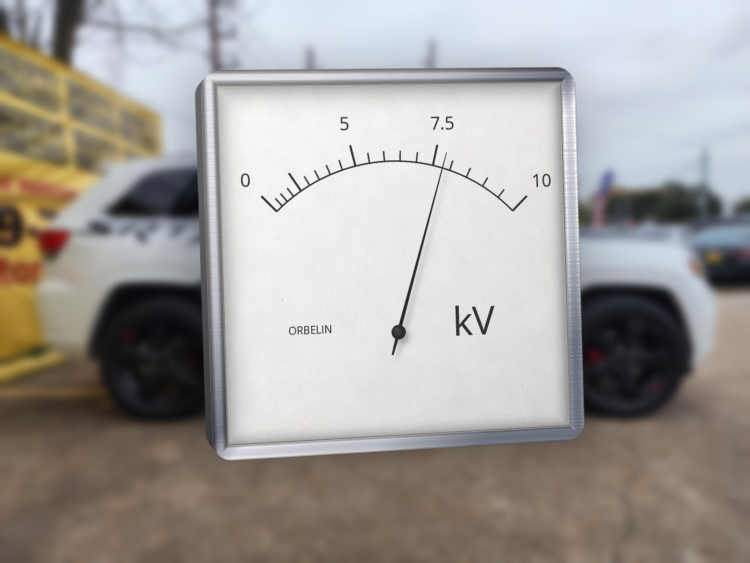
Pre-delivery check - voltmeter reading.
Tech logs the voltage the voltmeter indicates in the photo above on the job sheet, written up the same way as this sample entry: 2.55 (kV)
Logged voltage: 7.75 (kV)
